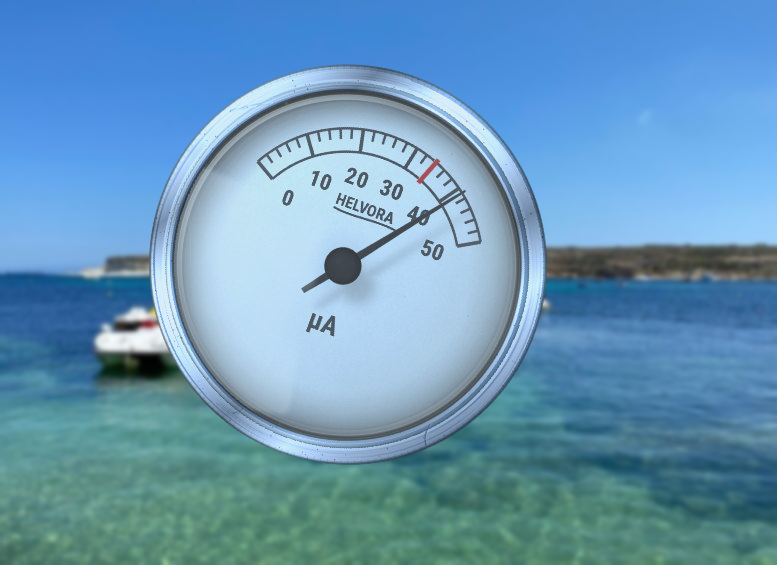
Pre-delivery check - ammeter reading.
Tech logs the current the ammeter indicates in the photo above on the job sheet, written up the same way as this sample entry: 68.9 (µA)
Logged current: 41 (µA)
